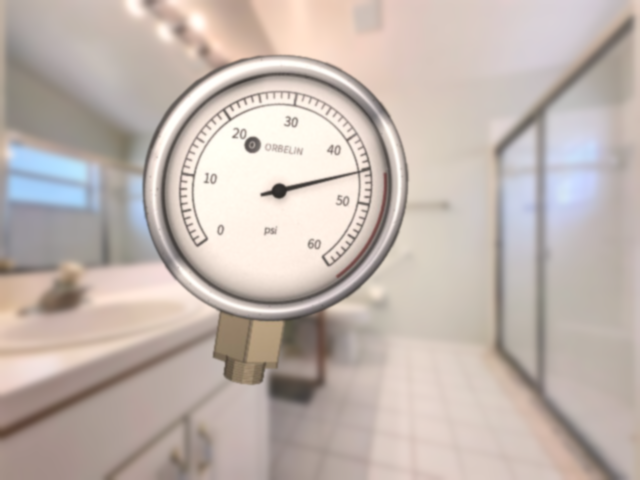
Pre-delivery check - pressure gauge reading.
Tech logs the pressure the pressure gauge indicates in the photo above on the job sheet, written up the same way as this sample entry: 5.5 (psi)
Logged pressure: 45 (psi)
